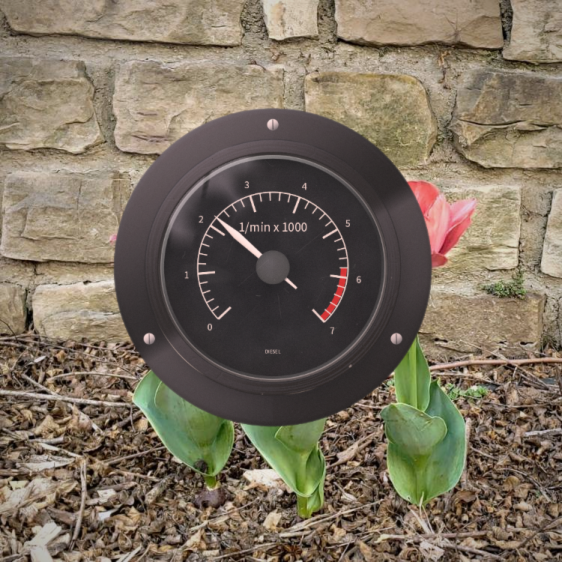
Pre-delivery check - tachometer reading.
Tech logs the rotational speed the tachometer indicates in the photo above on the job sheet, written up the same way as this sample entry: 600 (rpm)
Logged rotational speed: 2200 (rpm)
